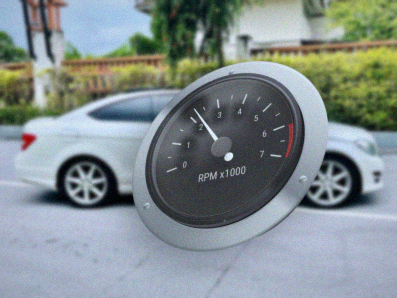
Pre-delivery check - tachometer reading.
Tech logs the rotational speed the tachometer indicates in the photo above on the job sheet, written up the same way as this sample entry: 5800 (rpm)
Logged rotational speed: 2250 (rpm)
